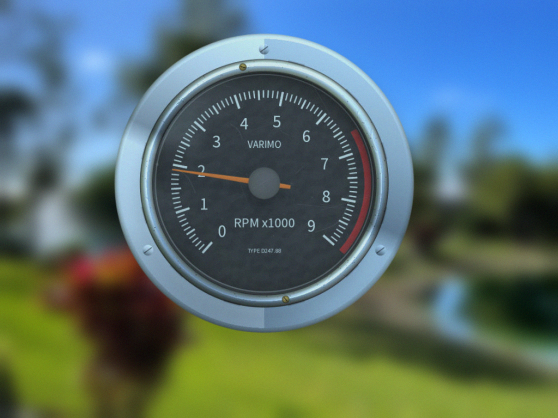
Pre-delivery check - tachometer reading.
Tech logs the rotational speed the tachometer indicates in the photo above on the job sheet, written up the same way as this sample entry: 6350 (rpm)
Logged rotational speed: 1900 (rpm)
